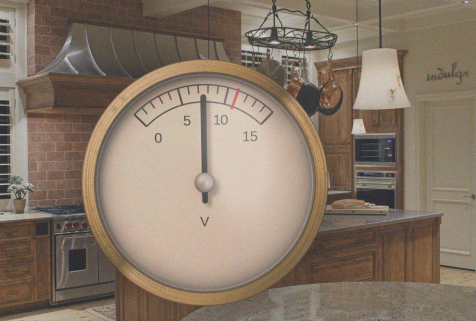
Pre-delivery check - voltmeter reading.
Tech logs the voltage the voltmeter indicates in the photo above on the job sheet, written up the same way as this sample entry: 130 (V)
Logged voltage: 7.5 (V)
